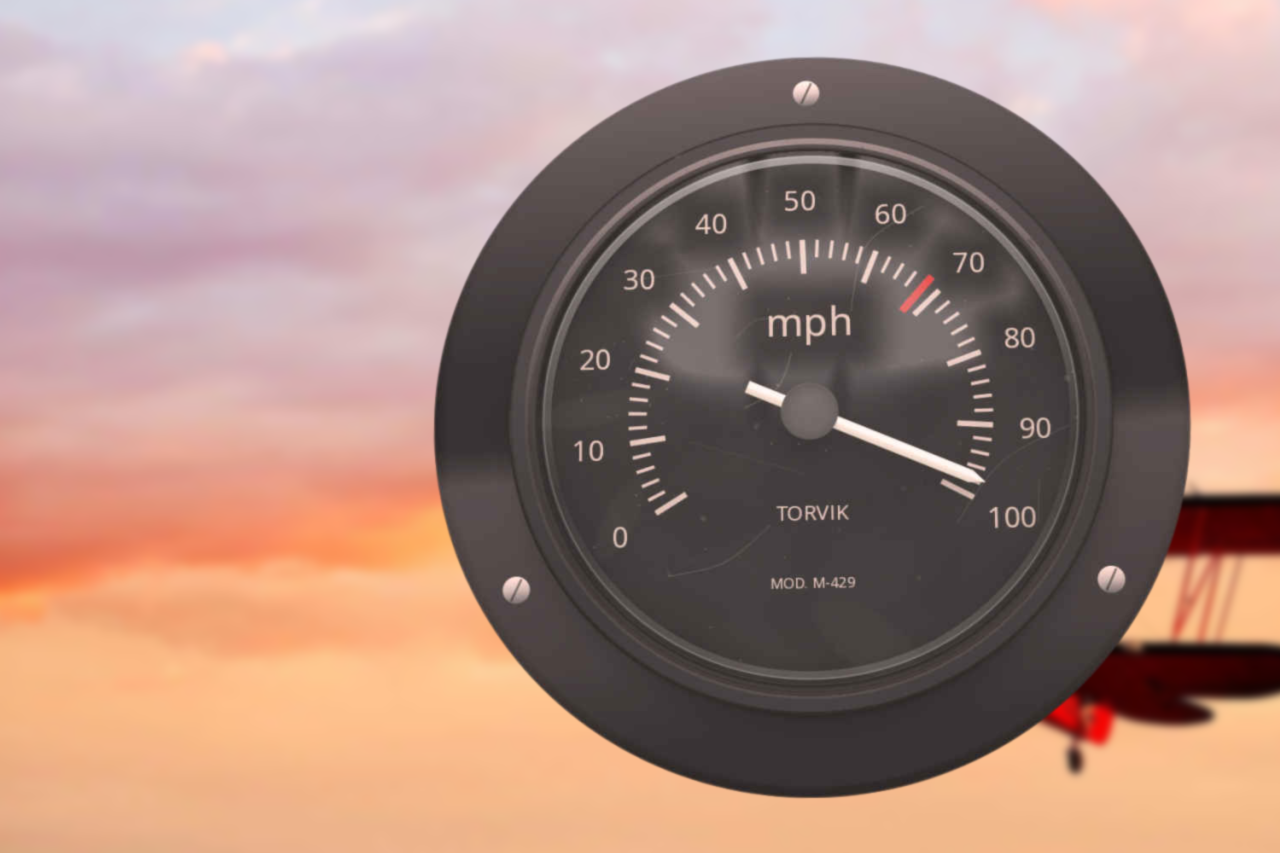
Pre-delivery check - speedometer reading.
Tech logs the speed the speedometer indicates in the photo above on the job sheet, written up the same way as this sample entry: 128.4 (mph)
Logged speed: 98 (mph)
